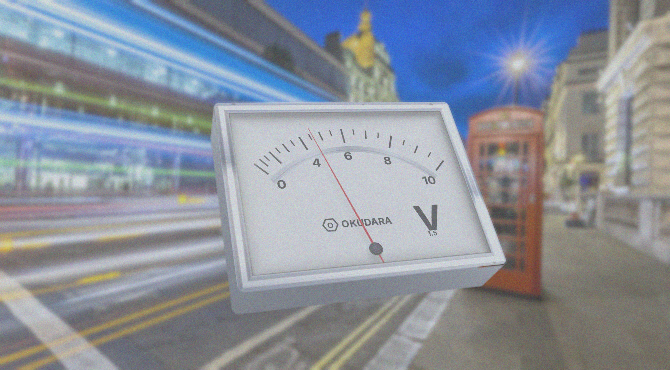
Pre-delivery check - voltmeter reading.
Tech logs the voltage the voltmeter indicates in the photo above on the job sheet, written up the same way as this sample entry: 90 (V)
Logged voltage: 4.5 (V)
